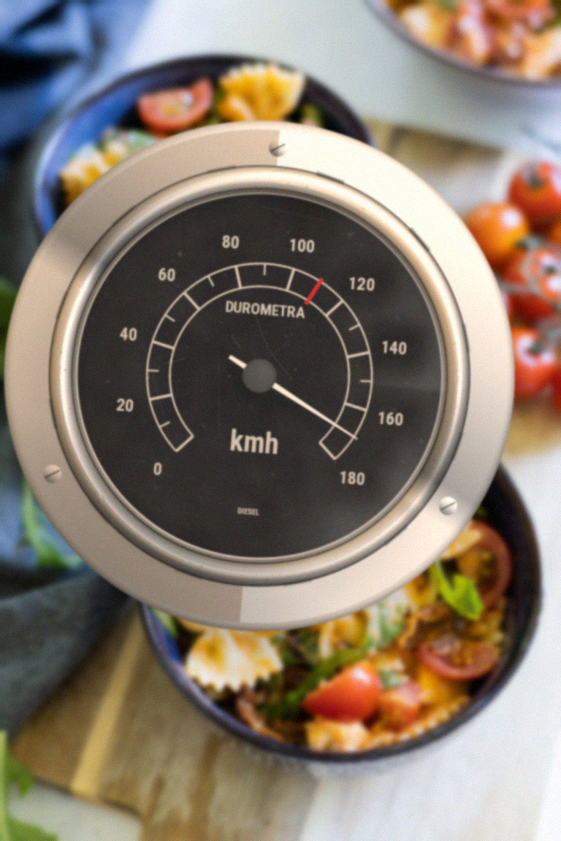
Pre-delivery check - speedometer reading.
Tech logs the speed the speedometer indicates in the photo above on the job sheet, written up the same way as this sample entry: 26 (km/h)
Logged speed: 170 (km/h)
